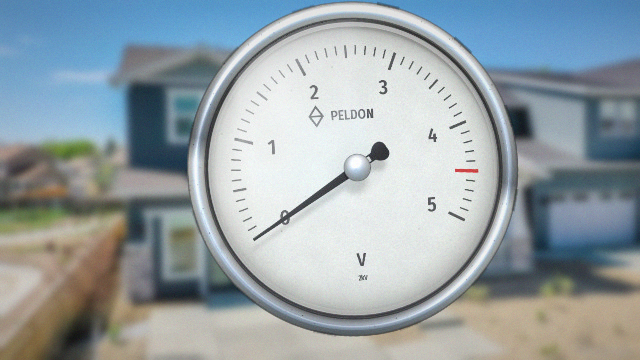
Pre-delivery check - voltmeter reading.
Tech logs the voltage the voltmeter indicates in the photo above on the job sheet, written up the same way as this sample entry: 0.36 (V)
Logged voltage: 0 (V)
